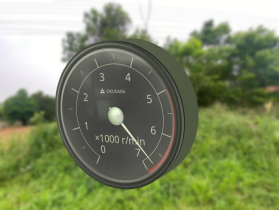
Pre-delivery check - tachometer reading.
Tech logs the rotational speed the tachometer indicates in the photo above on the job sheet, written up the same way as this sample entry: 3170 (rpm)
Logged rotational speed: 6750 (rpm)
